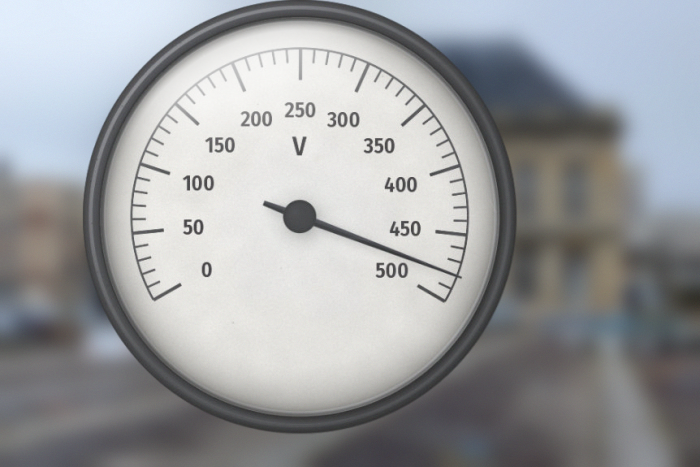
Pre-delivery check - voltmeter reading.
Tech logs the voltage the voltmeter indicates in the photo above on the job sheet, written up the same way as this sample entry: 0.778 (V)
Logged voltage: 480 (V)
